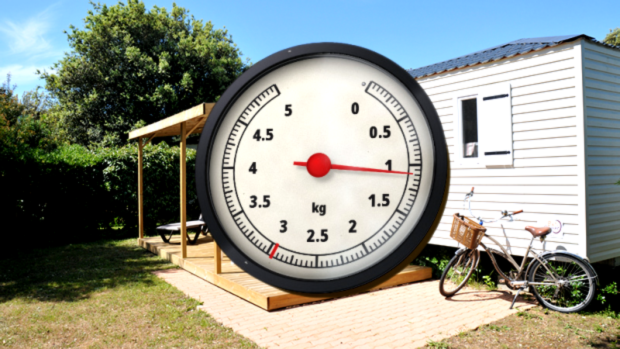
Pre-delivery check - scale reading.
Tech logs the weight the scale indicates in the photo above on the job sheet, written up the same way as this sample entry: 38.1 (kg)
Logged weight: 1.1 (kg)
